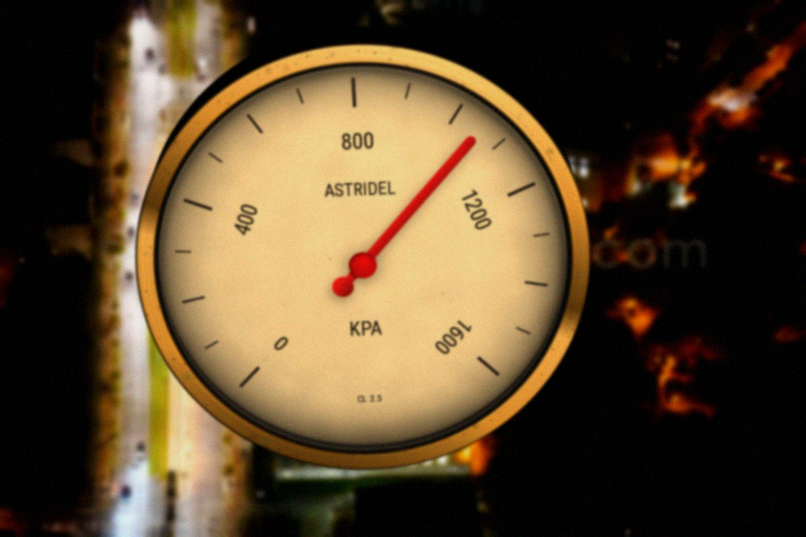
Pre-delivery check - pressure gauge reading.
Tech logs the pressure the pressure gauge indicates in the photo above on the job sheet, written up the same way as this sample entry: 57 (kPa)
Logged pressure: 1050 (kPa)
